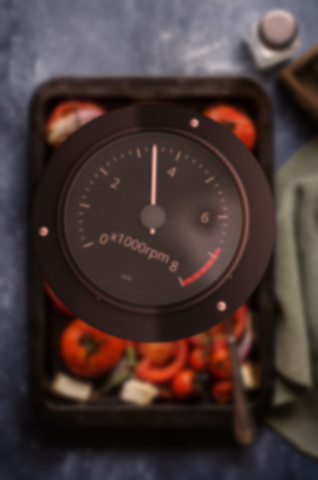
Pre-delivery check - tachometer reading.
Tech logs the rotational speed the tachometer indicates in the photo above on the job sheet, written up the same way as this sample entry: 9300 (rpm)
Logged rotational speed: 3400 (rpm)
